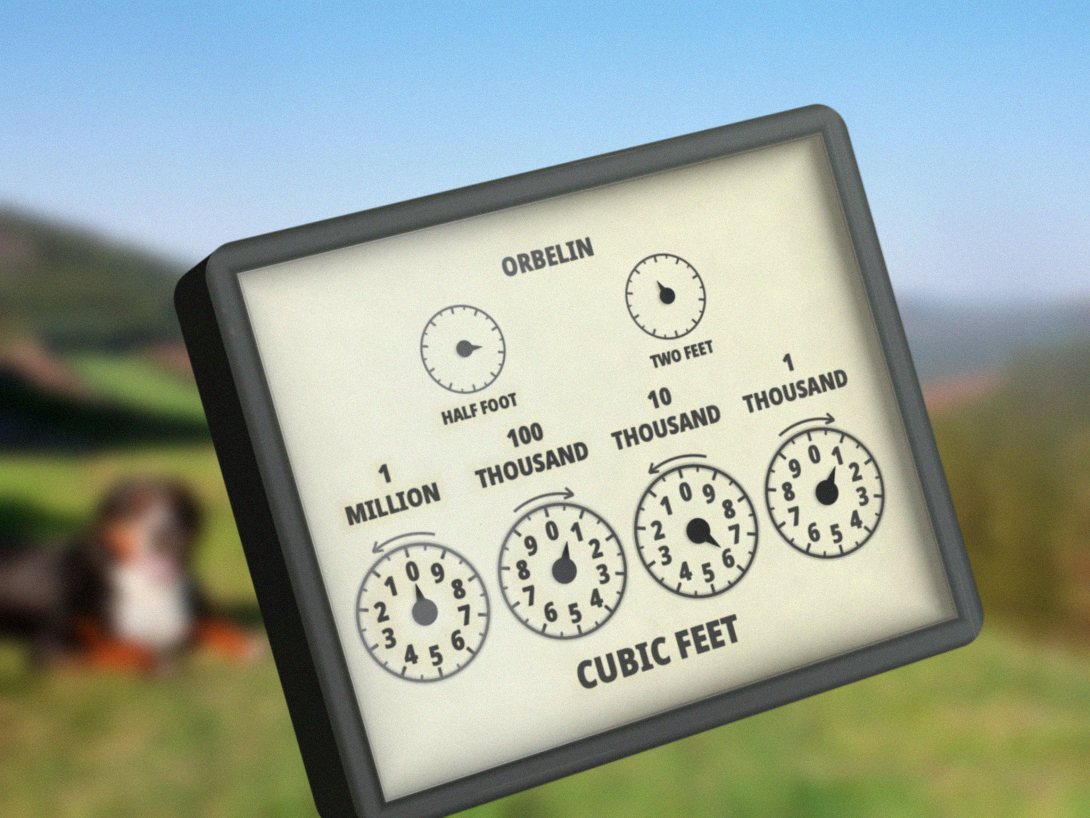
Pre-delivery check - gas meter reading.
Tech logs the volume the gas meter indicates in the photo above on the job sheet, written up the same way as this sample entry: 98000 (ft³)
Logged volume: 6100 (ft³)
